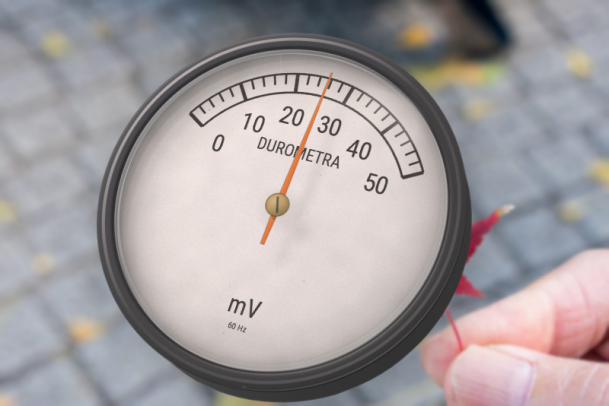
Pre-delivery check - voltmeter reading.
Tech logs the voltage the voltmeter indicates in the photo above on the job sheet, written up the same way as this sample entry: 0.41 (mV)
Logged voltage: 26 (mV)
